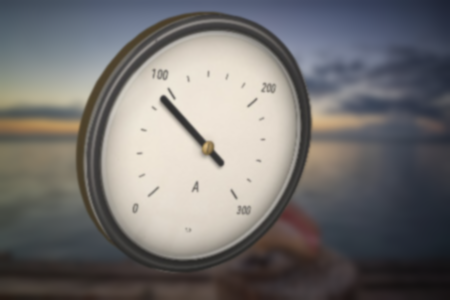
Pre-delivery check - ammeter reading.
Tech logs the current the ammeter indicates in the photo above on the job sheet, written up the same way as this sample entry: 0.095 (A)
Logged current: 90 (A)
